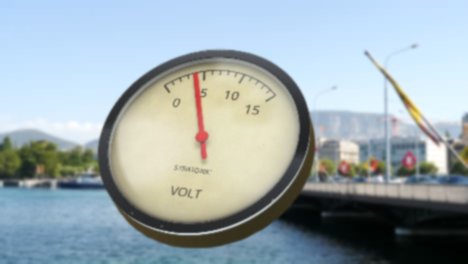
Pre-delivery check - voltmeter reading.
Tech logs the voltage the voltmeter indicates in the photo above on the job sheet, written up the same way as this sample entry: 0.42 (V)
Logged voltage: 4 (V)
